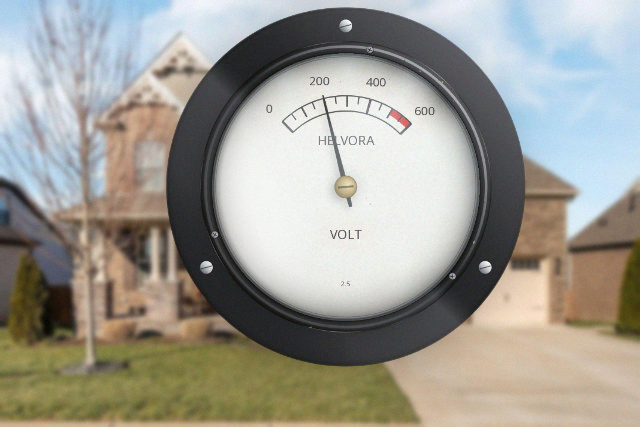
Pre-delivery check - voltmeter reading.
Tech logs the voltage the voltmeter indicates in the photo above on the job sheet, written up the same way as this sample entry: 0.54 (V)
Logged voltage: 200 (V)
